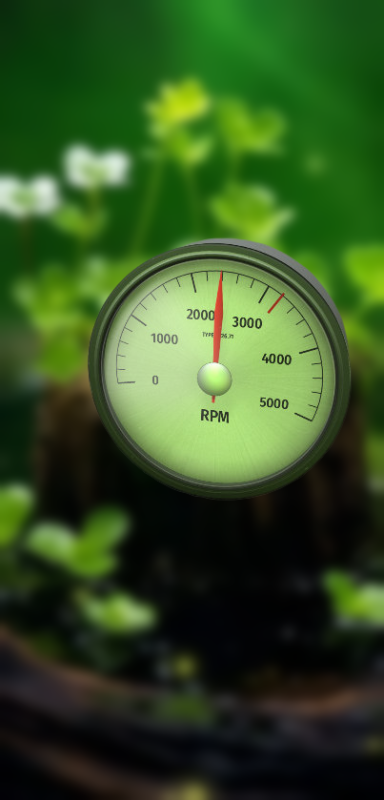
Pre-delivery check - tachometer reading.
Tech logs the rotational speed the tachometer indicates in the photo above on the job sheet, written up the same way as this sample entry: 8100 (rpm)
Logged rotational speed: 2400 (rpm)
